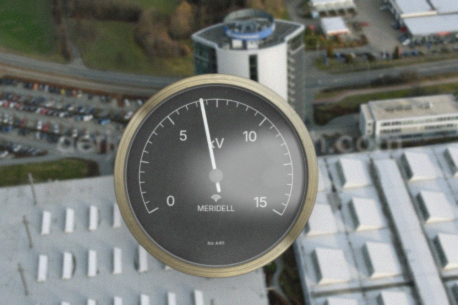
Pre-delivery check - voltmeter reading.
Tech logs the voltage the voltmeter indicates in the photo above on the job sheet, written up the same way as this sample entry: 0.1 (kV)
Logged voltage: 6.75 (kV)
